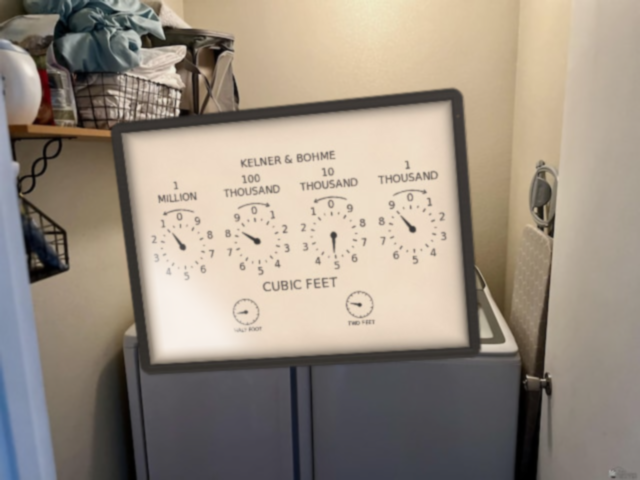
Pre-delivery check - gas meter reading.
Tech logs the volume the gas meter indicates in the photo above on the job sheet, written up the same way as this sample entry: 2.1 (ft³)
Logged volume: 84900 (ft³)
